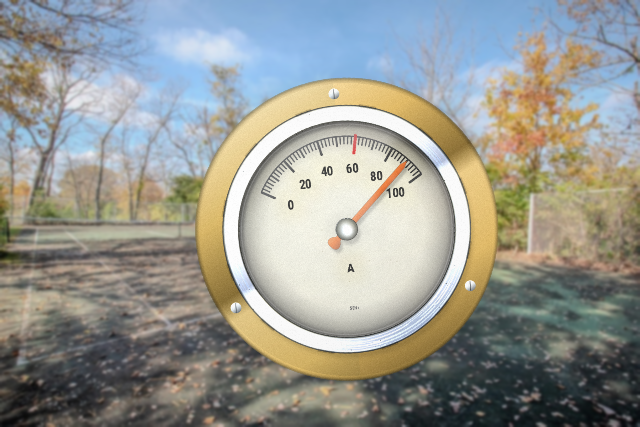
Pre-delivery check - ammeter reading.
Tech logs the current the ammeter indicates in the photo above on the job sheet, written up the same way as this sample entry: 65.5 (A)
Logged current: 90 (A)
